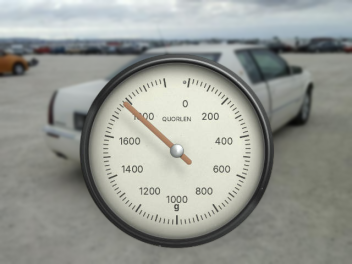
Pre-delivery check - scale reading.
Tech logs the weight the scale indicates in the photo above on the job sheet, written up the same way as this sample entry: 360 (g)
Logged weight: 1780 (g)
